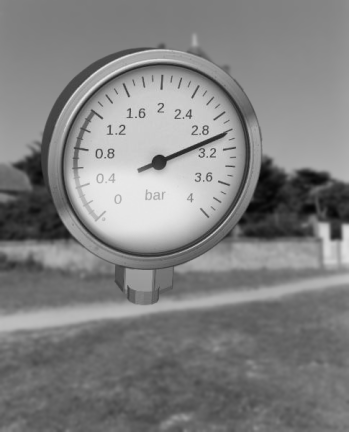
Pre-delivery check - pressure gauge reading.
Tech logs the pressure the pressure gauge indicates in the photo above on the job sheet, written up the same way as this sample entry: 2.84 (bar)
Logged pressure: 3 (bar)
